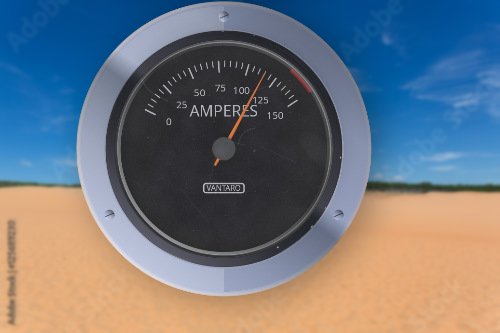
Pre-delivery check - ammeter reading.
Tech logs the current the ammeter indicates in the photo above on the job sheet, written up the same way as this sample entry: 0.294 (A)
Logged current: 115 (A)
